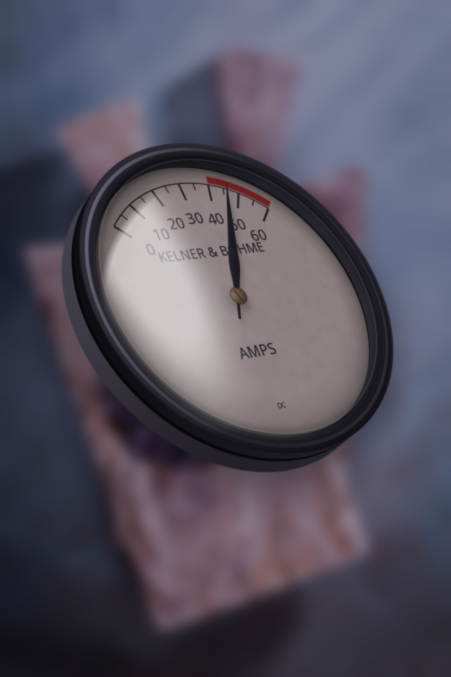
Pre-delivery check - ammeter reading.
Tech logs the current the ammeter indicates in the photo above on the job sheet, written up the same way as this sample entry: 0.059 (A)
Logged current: 45 (A)
